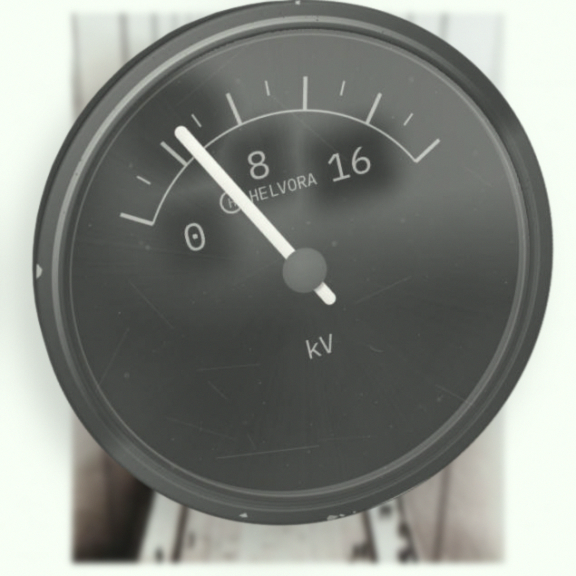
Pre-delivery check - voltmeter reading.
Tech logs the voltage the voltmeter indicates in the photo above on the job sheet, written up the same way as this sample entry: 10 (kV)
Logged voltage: 5 (kV)
